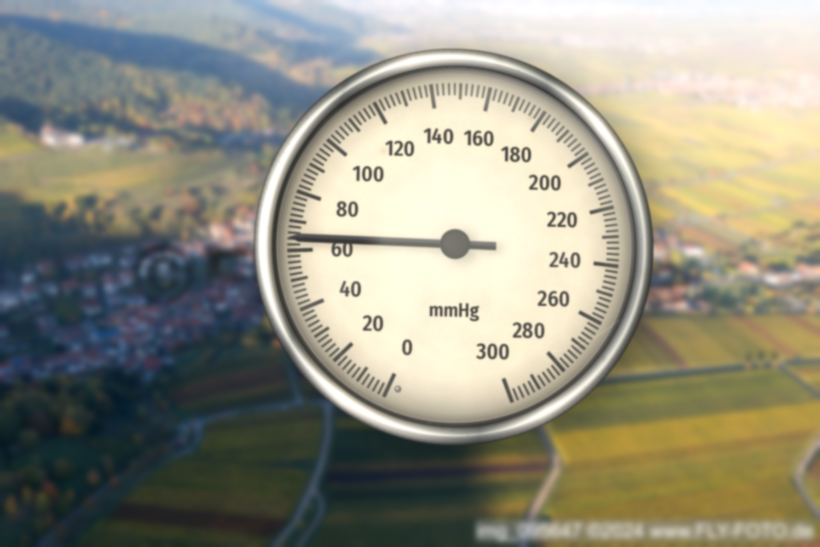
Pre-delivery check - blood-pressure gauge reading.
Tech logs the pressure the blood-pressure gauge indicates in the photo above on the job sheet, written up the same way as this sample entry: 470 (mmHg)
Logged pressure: 64 (mmHg)
